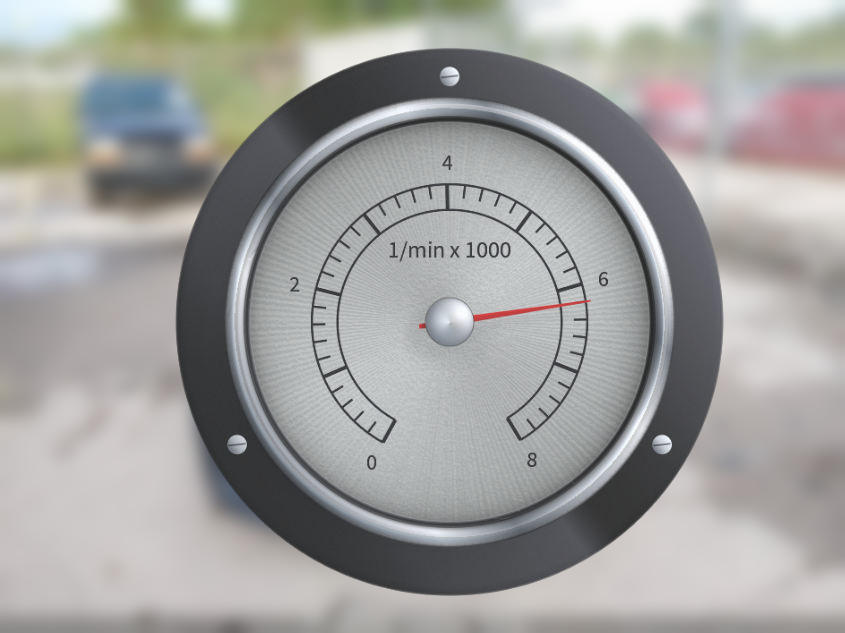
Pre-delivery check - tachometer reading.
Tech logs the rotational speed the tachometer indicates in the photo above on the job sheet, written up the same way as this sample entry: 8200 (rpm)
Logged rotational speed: 6200 (rpm)
